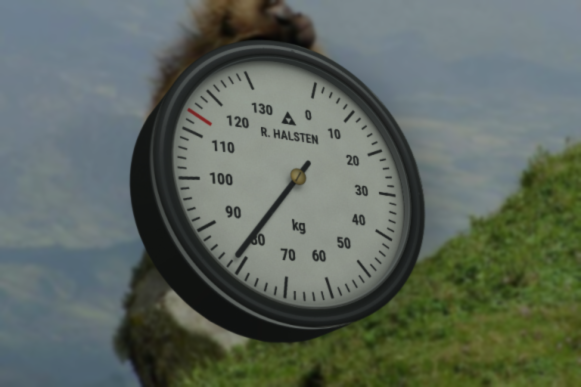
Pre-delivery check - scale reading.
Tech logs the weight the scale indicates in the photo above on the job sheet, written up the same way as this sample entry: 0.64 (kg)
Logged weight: 82 (kg)
